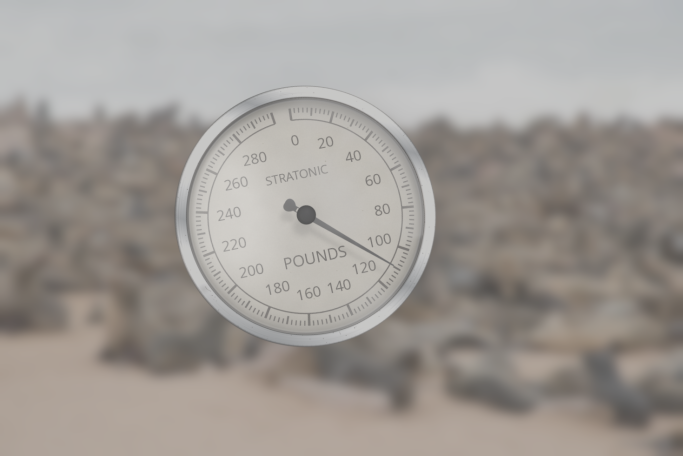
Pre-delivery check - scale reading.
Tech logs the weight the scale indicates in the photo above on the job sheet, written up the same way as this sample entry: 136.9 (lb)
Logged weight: 110 (lb)
